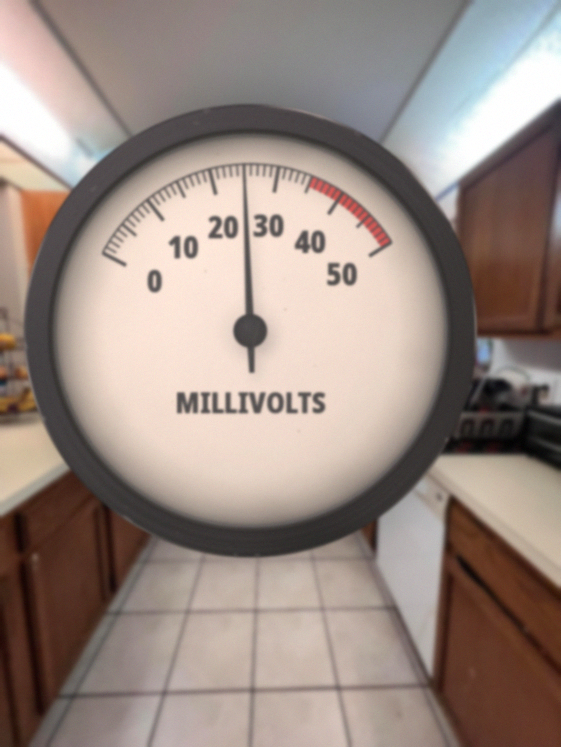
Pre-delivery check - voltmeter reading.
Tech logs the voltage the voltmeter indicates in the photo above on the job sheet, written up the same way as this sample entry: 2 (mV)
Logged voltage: 25 (mV)
